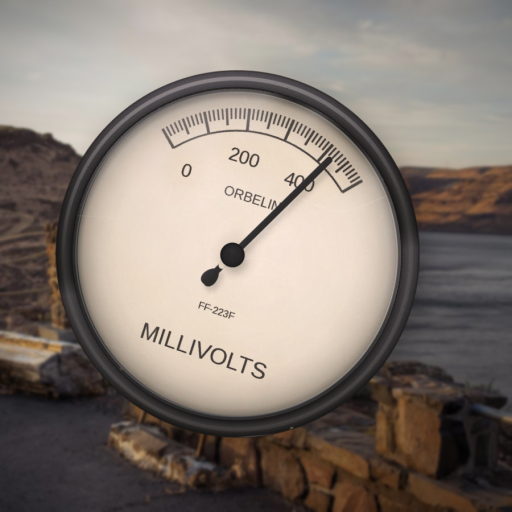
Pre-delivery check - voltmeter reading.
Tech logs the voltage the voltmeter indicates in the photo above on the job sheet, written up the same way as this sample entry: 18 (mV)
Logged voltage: 420 (mV)
